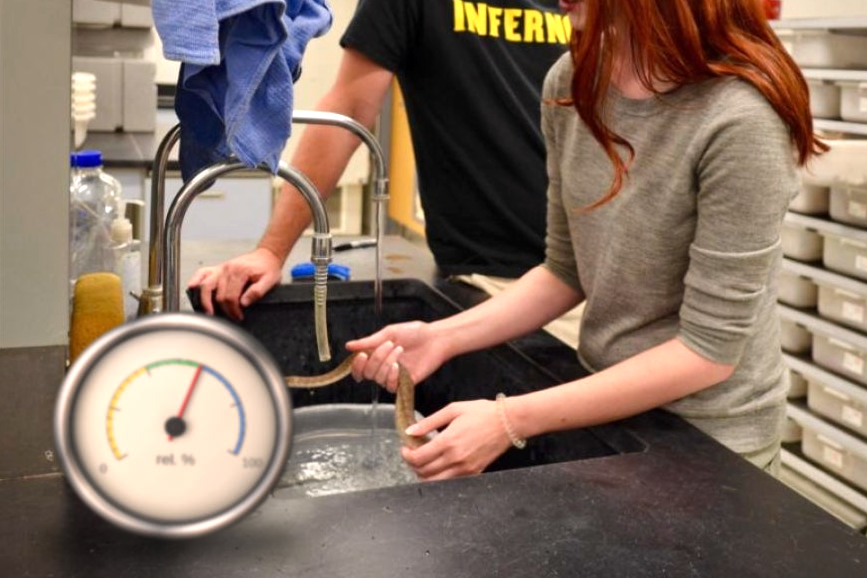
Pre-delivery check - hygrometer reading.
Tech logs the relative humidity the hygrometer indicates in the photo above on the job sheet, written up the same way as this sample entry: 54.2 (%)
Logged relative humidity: 60 (%)
